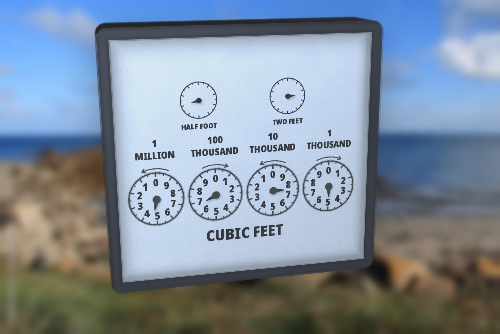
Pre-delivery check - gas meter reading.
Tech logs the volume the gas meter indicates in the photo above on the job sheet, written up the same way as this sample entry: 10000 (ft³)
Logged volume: 467500 (ft³)
